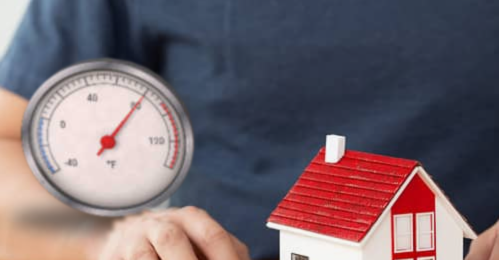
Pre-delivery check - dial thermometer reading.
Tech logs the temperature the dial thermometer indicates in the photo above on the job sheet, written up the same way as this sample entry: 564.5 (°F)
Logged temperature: 80 (°F)
